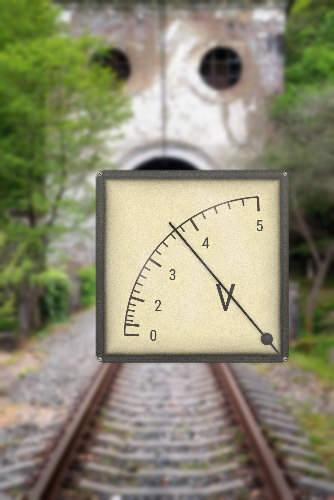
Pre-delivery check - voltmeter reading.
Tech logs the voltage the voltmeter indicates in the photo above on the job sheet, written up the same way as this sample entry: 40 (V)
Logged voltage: 3.7 (V)
